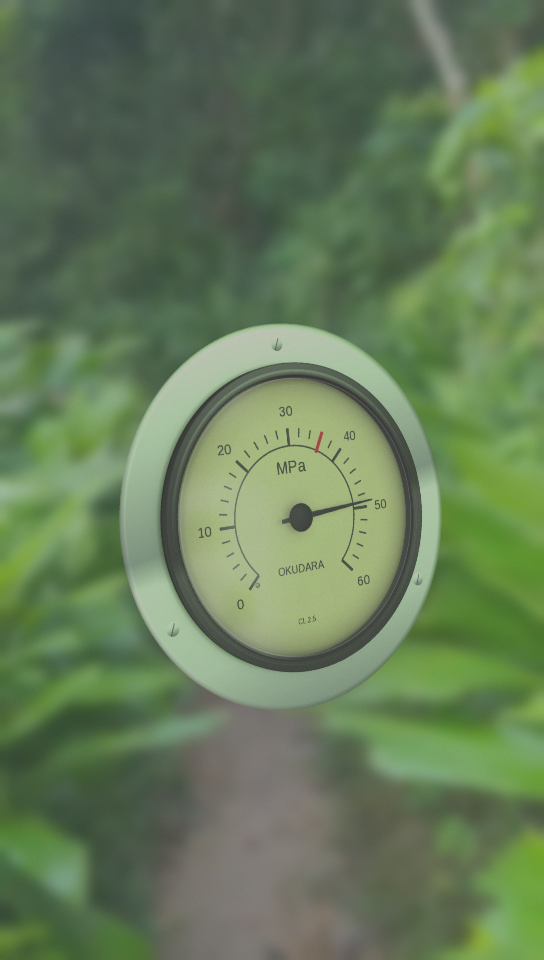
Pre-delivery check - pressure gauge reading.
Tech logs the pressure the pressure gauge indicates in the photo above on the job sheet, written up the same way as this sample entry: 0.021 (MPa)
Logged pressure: 49 (MPa)
